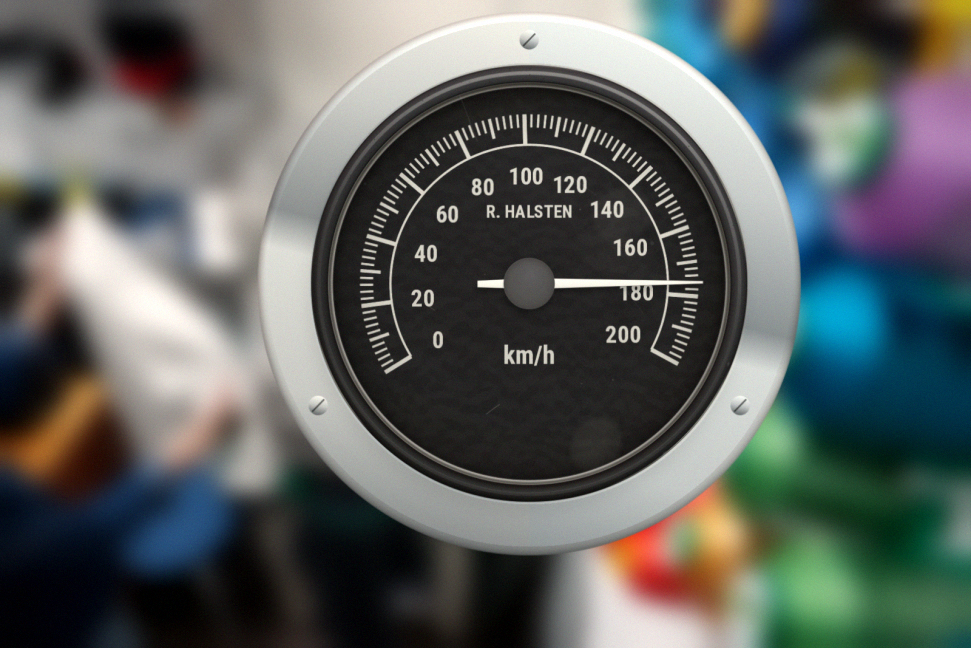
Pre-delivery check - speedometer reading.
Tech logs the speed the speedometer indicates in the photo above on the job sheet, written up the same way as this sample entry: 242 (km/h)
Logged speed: 176 (km/h)
